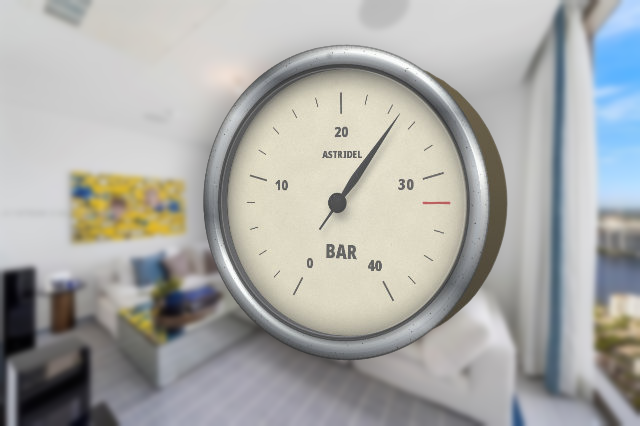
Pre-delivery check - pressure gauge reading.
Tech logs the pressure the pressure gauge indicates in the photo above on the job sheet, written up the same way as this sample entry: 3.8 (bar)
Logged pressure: 25 (bar)
